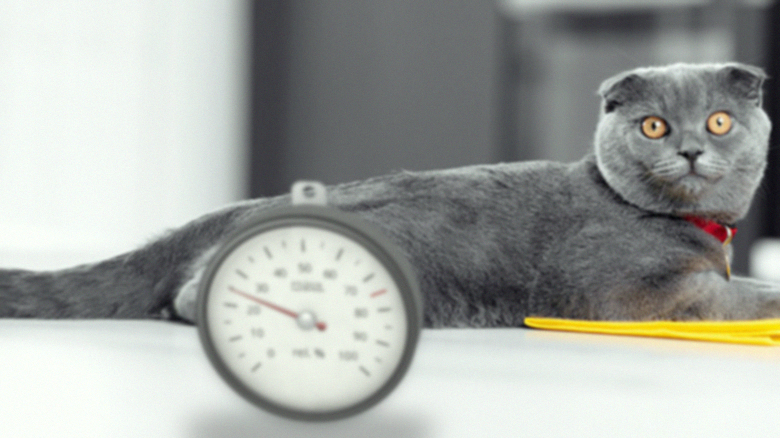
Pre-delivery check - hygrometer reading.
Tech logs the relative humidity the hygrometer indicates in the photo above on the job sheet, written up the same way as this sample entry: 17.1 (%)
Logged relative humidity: 25 (%)
